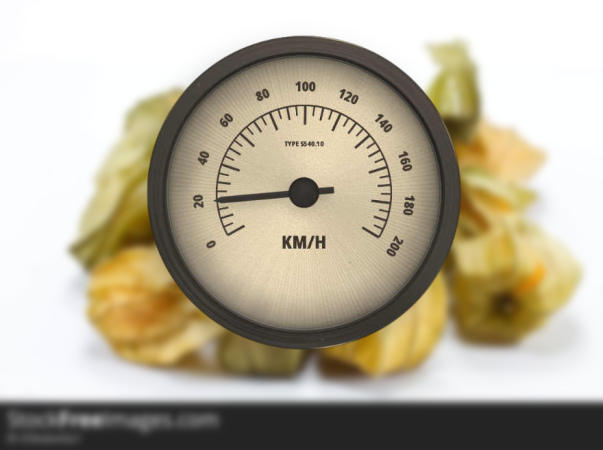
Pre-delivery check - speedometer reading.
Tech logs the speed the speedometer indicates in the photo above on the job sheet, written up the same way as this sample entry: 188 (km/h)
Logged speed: 20 (km/h)
